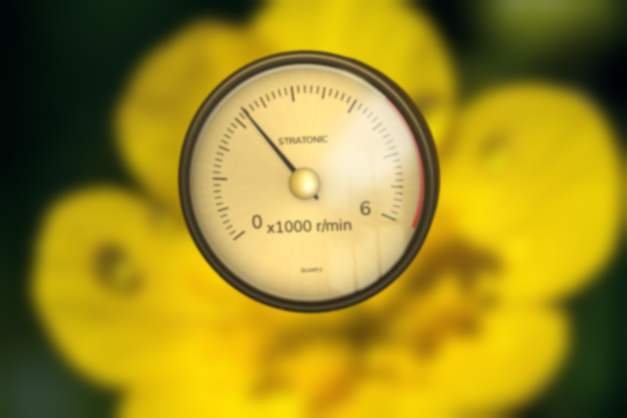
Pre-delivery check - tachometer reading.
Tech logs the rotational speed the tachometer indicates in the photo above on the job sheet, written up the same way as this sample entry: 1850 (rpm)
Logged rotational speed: 2200 (rpm)
